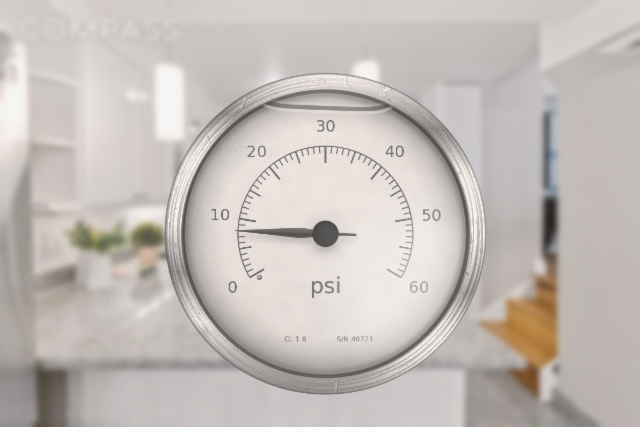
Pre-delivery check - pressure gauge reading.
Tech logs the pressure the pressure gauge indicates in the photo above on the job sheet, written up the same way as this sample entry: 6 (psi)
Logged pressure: 8 (psi)
